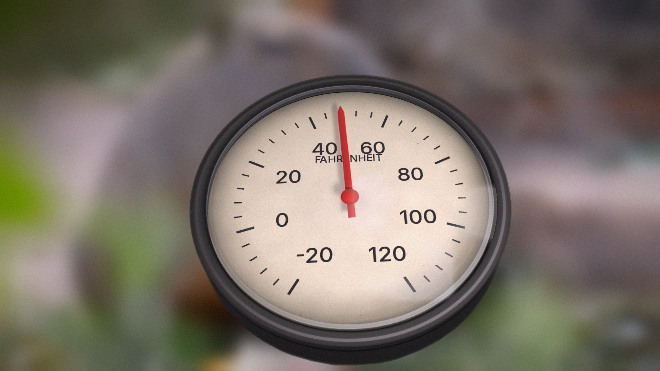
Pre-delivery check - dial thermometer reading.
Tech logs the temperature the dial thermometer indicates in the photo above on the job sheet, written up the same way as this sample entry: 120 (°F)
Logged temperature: 48 (°F)
